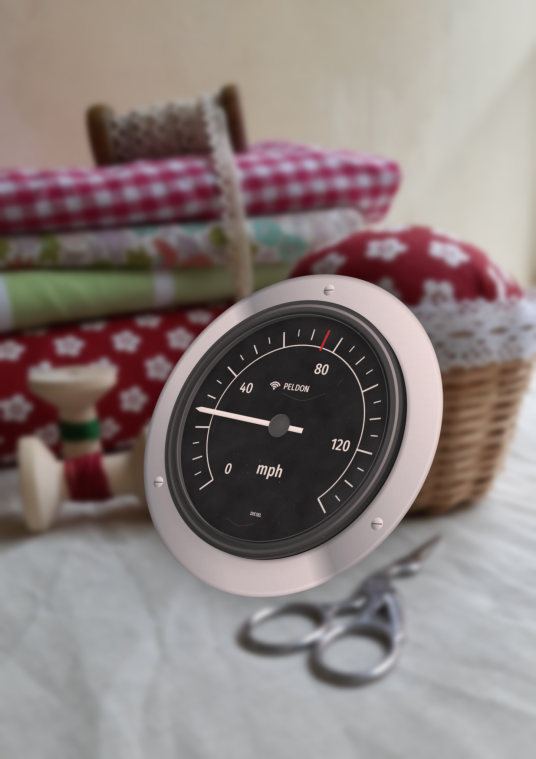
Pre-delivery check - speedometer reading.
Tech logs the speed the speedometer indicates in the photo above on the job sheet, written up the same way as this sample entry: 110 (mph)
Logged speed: 25 (mph)
